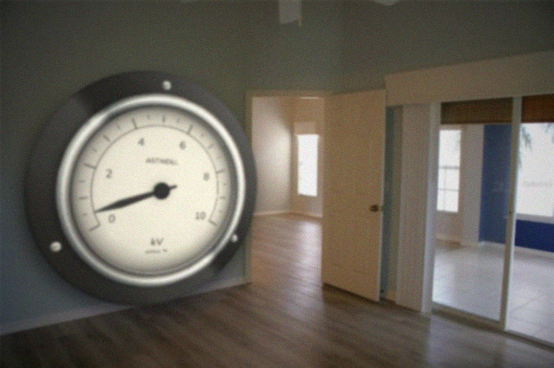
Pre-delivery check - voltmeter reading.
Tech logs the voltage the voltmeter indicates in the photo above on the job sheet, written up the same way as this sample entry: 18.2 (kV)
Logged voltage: 0.5 (kV)
